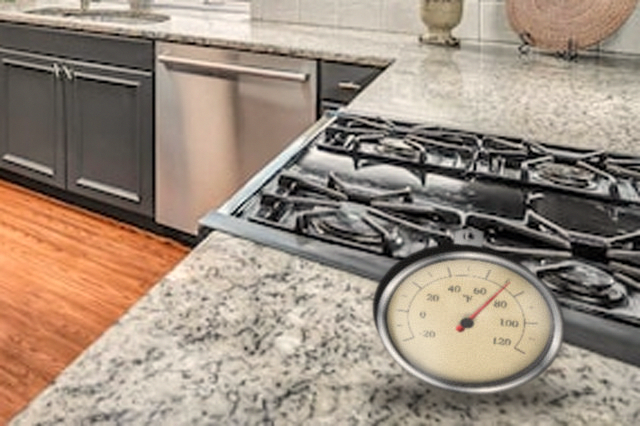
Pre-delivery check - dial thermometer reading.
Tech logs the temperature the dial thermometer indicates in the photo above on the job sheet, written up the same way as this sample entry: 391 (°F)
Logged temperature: 70 (°F)
